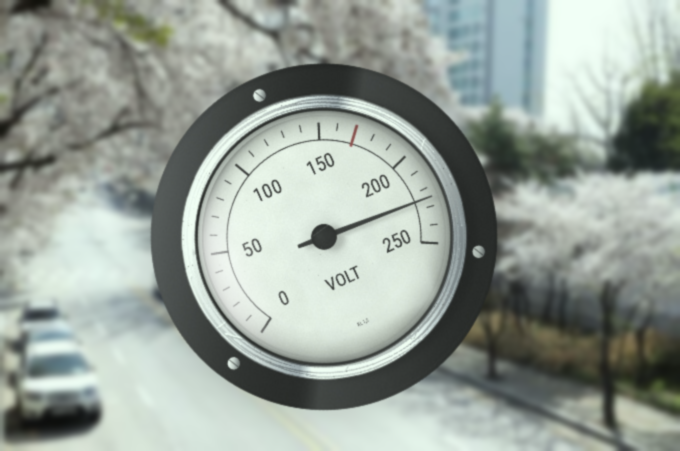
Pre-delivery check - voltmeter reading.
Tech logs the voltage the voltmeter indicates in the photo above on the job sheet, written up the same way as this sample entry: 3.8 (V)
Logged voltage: 225 (V)
